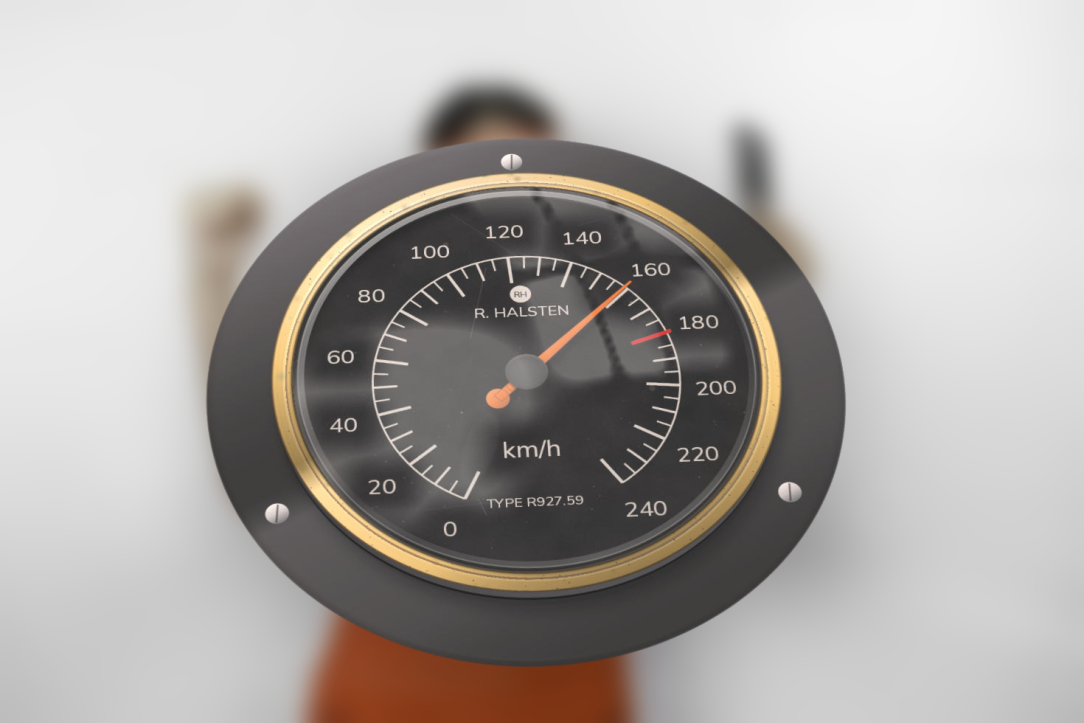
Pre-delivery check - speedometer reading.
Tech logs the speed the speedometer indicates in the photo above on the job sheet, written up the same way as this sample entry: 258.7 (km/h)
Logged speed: 160 (km/h)
